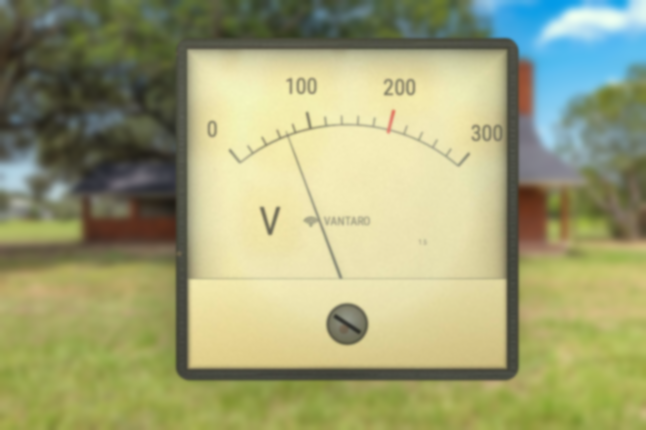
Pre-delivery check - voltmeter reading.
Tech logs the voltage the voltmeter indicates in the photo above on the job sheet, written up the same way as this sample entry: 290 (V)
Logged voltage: 70 (V)
